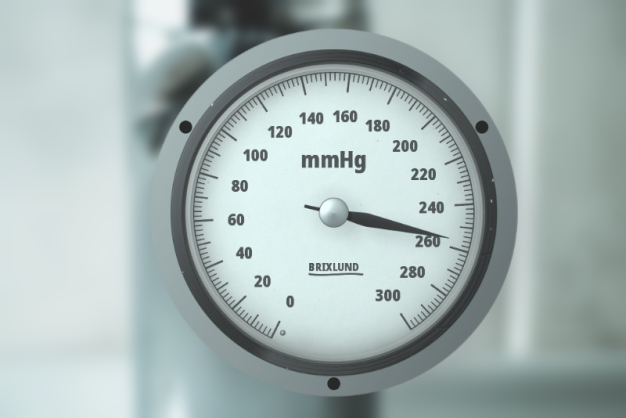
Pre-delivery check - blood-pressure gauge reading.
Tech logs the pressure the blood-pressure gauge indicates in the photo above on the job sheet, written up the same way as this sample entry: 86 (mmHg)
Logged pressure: 256 (mmHg)
